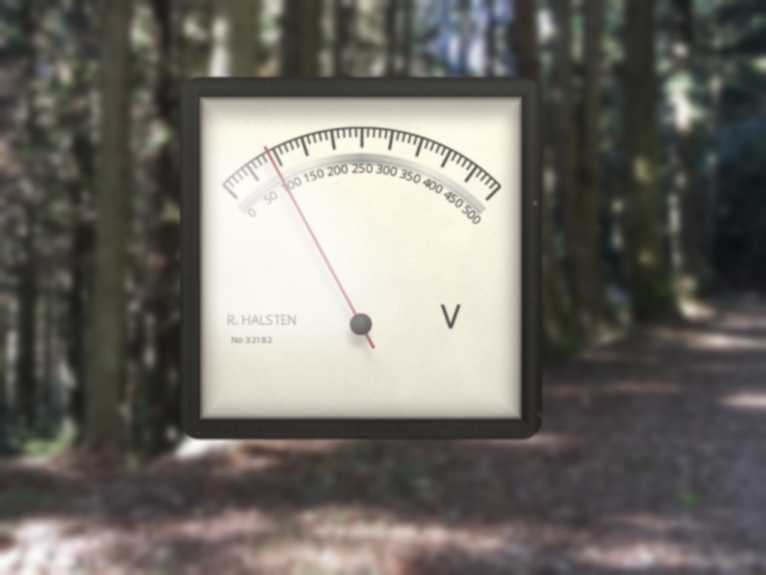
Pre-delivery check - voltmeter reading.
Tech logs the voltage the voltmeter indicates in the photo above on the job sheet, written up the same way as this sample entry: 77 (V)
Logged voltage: 90 (V)
